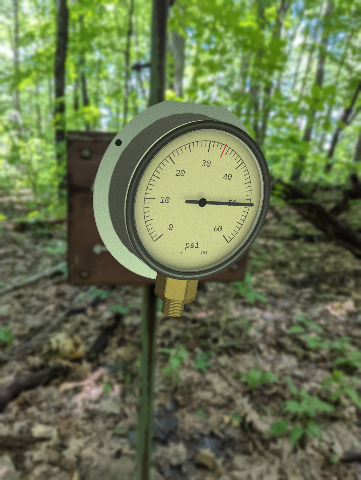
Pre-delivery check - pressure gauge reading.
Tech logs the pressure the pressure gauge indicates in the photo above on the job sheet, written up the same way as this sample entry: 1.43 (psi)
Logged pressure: 50 (psi)
